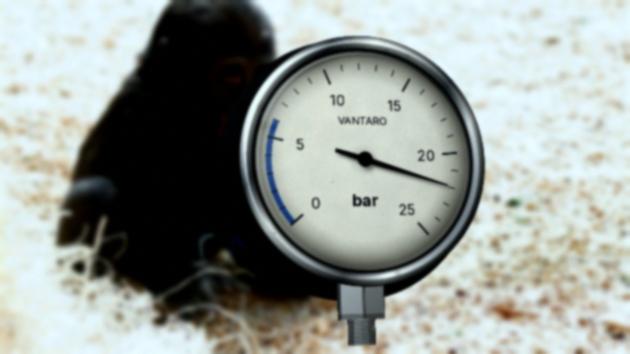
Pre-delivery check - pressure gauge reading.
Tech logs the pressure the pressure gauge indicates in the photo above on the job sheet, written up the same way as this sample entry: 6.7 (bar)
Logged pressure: 22 (bar)
